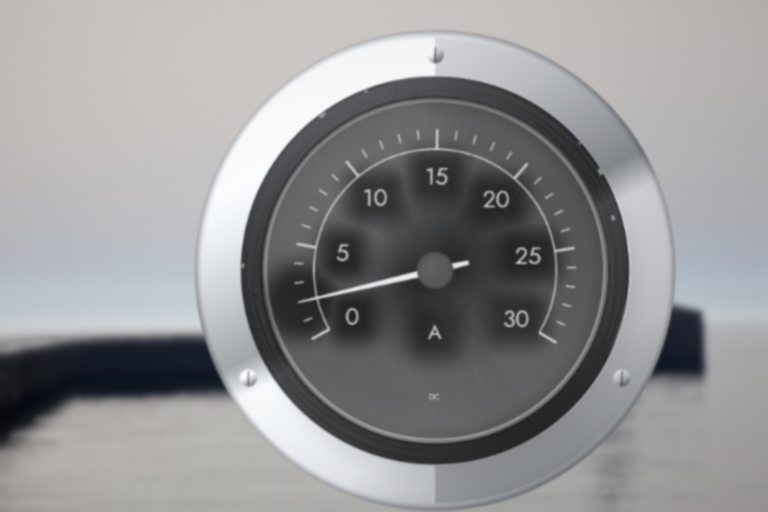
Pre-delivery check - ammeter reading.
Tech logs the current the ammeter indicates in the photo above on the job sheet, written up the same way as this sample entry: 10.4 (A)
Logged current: 2 (A)
